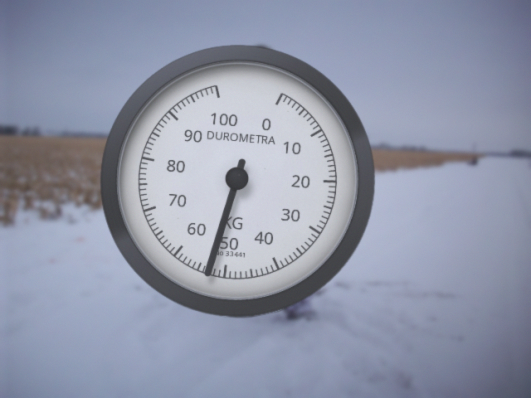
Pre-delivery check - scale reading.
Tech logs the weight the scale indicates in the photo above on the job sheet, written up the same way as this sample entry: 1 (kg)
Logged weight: 53 (kg)
